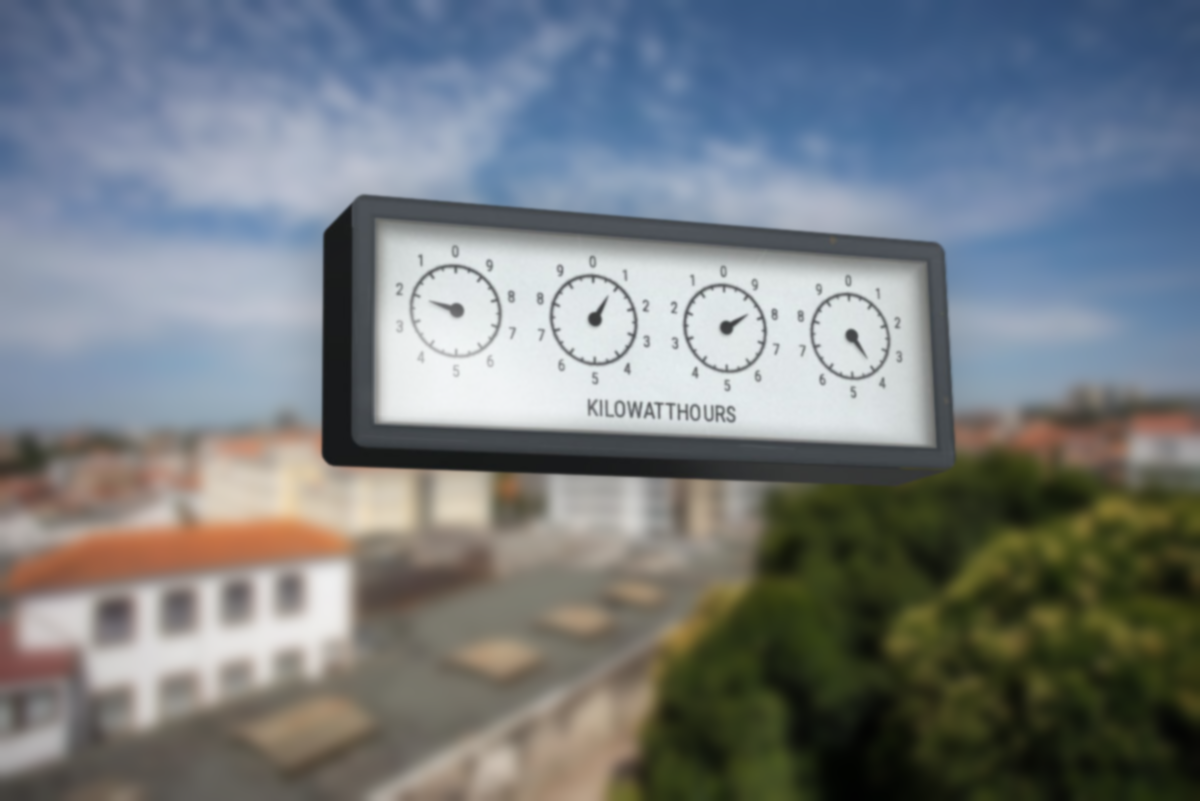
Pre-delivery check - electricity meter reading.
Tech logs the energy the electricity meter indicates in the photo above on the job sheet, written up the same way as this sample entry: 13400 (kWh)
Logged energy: 2084 (kWh)
